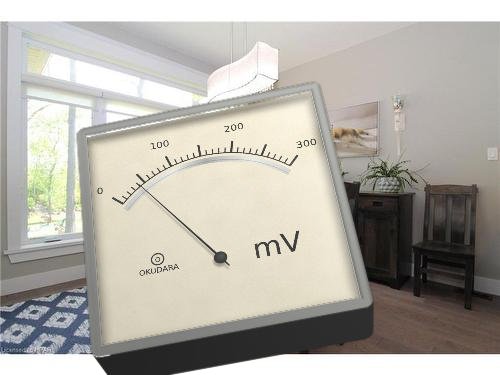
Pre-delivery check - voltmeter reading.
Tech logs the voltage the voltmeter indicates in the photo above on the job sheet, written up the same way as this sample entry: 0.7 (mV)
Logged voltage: 40 (mV)
